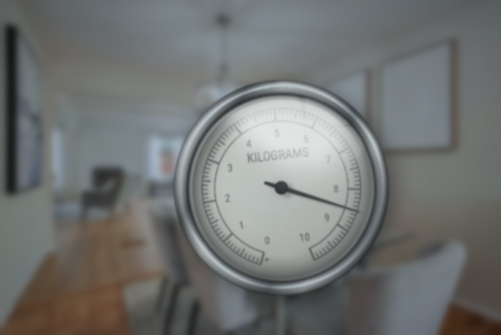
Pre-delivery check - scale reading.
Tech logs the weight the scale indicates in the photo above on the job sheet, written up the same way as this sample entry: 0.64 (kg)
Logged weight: 8.5 (kg)
